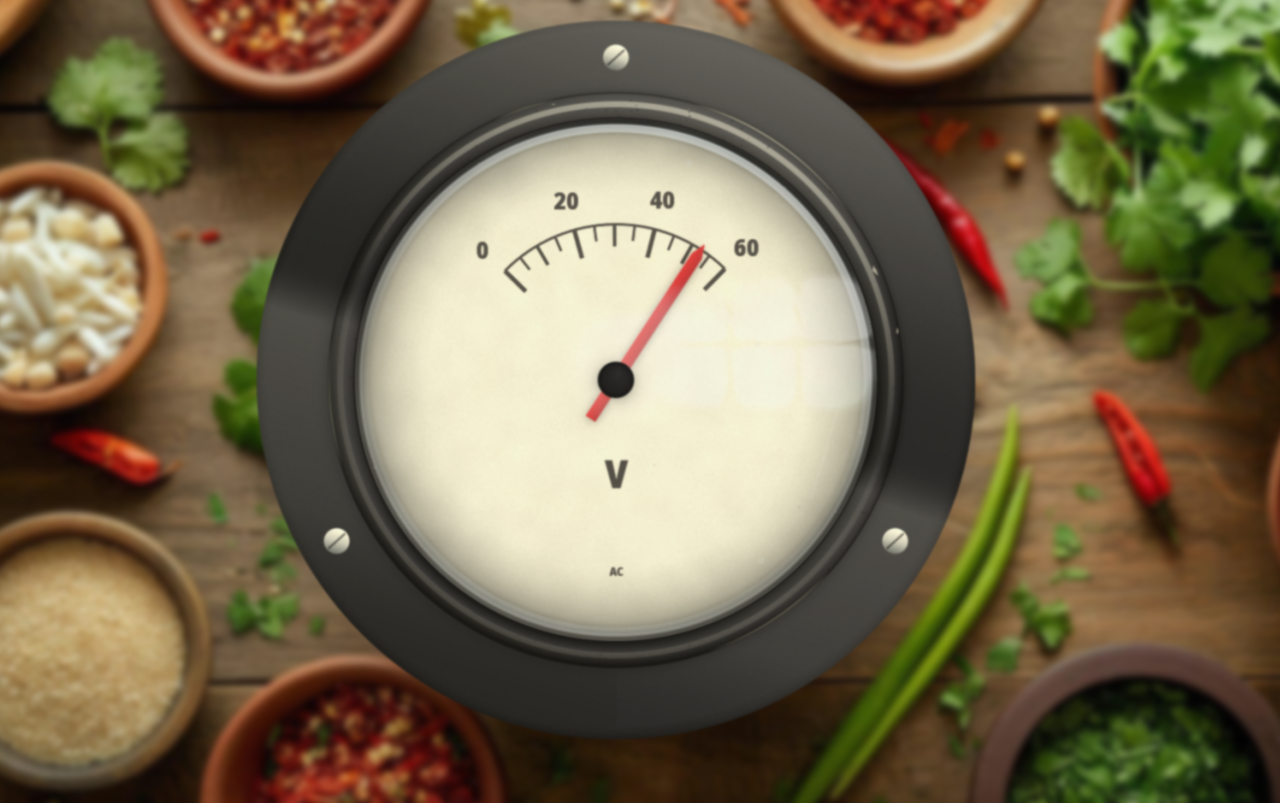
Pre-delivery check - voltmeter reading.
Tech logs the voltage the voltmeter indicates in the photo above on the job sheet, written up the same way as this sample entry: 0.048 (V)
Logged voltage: 52.5 (V)
